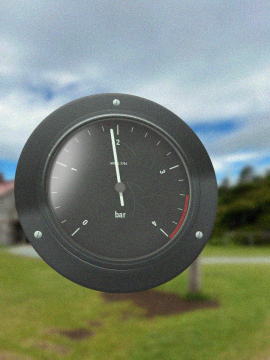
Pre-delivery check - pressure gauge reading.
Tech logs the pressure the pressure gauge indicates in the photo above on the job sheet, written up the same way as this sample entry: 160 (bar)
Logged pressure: 1.9 (bar)
